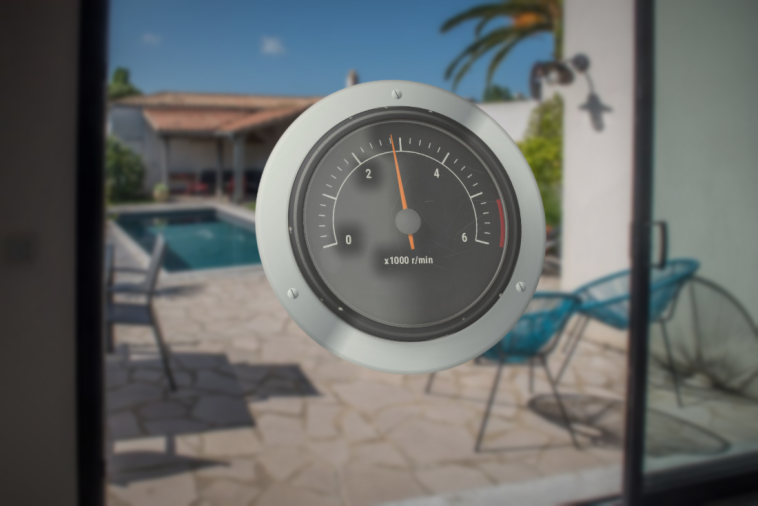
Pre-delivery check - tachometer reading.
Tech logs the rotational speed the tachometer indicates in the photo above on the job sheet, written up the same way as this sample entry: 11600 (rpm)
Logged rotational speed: 2800 (rpm)
